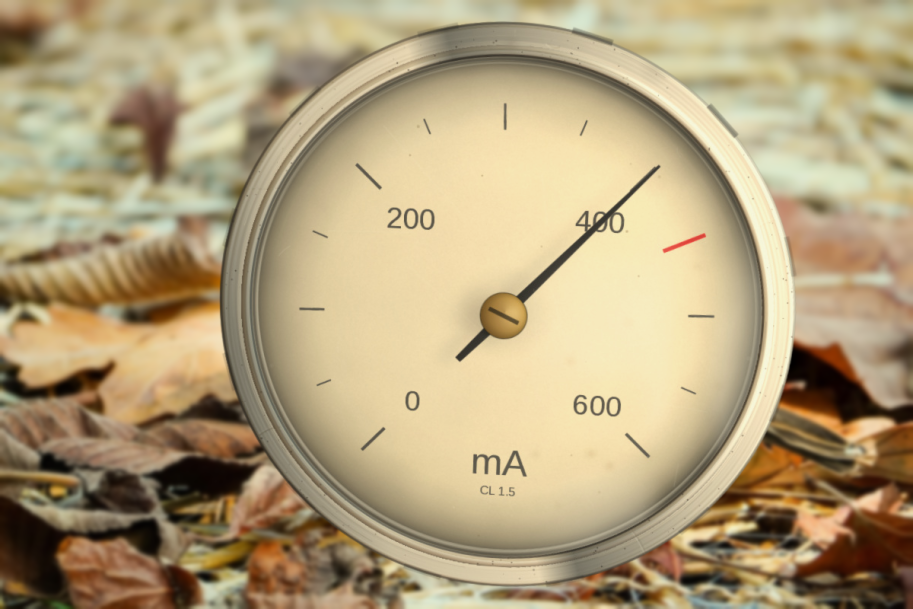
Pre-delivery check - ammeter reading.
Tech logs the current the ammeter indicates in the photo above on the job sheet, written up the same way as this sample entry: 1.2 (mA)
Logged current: 400 (mA)
